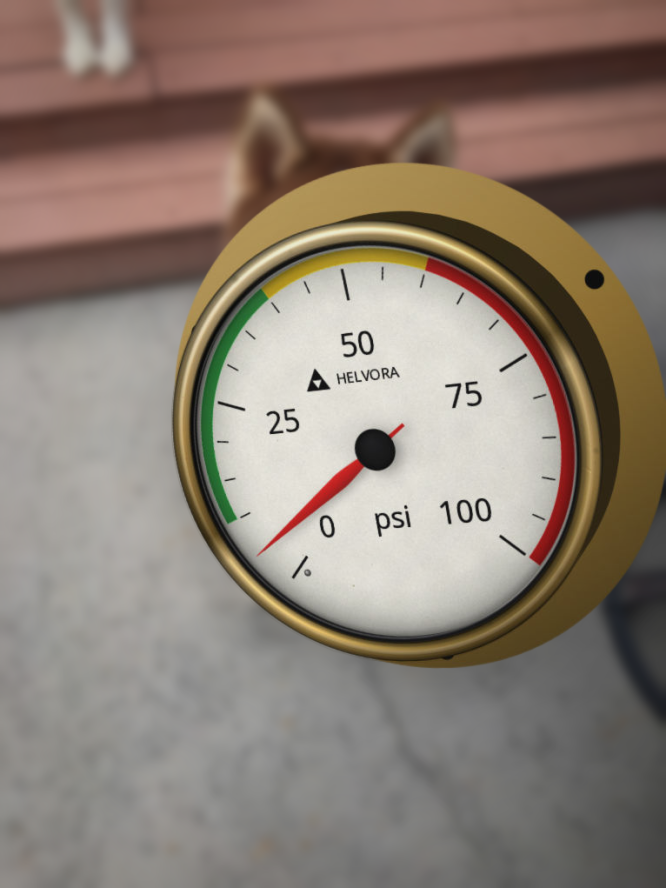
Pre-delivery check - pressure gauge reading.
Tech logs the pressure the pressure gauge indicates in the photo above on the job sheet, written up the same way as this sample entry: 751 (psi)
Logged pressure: 5 (psi)
